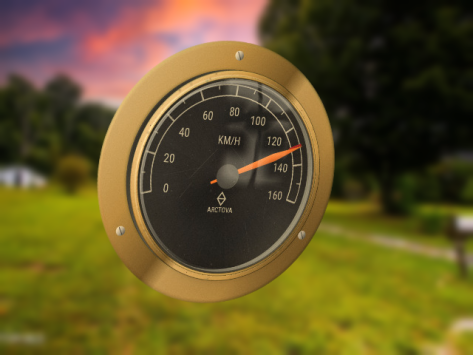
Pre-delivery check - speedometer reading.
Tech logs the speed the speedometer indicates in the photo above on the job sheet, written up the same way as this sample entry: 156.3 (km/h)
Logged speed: 130 (km/h)
